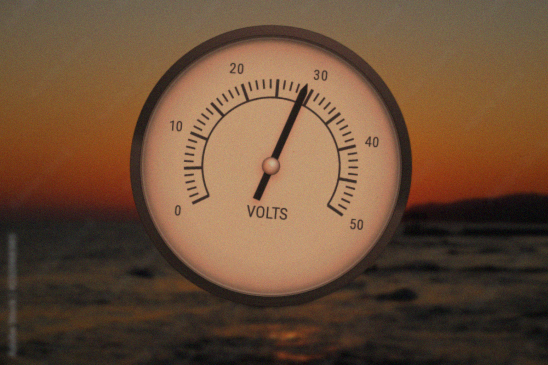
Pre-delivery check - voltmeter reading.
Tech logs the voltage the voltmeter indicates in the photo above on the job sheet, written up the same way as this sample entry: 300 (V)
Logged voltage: 29 (V)
